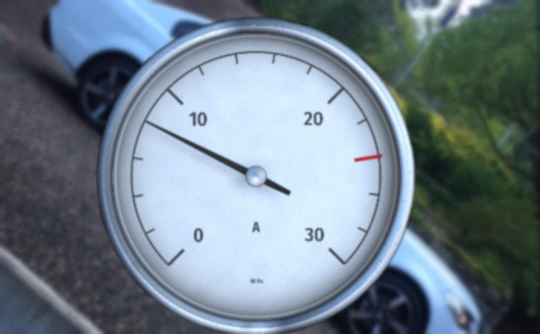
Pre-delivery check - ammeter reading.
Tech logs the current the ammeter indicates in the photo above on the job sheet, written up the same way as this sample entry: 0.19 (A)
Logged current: 8 (A)
